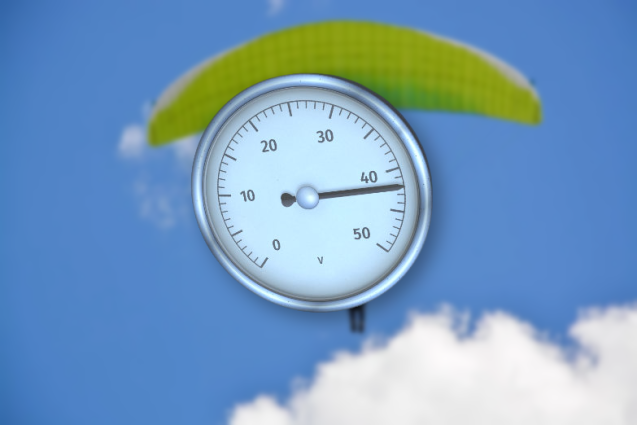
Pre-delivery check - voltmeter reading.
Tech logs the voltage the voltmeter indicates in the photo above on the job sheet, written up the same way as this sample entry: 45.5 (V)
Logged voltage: 42 (V)
